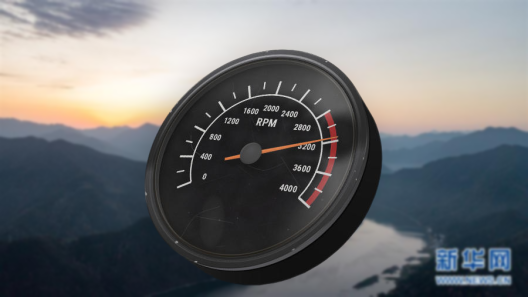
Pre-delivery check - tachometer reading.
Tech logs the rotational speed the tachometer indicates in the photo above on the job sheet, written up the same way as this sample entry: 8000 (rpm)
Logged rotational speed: 3200 (rpm)
